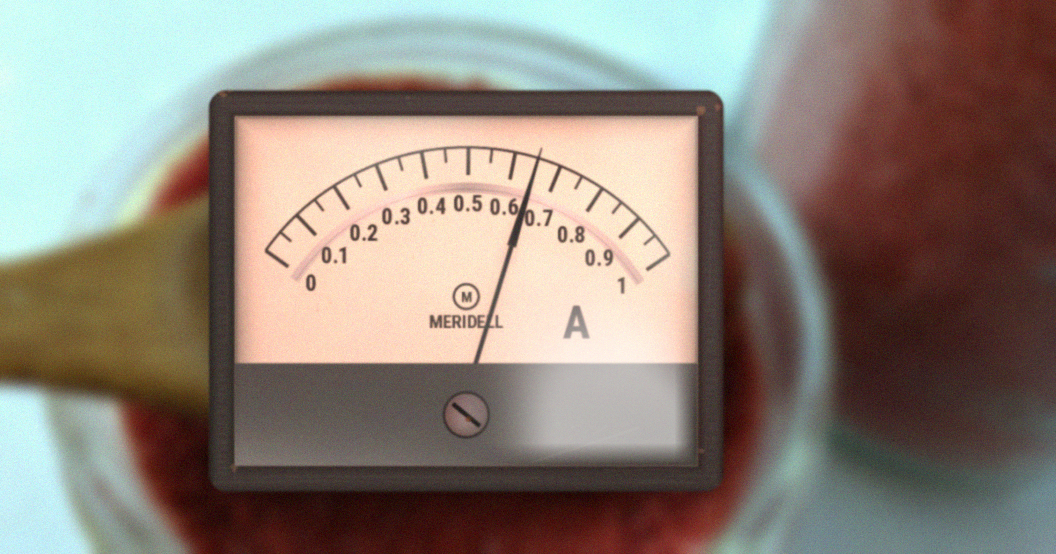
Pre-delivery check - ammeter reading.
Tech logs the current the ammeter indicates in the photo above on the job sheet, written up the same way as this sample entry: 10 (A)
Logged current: 0.65 (A)
